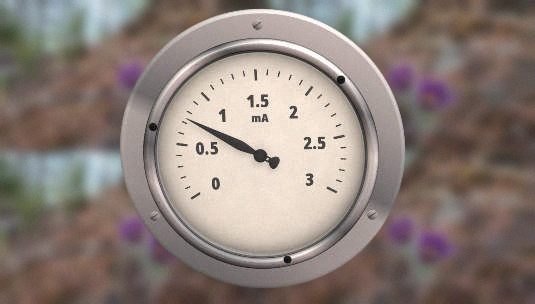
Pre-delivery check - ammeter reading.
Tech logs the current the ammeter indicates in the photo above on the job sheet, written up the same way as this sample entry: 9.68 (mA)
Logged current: 0.75 (mA)
